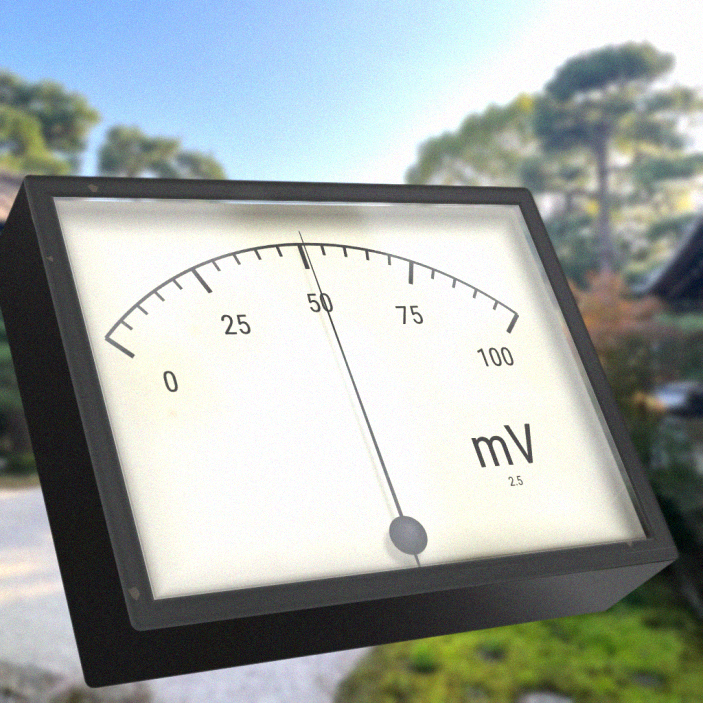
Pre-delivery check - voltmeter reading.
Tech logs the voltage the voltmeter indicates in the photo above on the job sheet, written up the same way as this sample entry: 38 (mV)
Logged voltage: 50 (mV)
